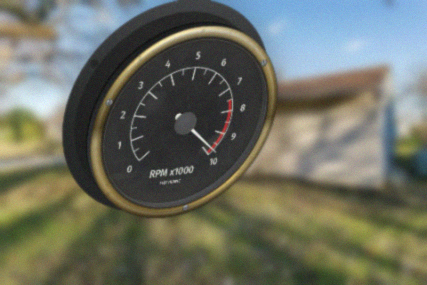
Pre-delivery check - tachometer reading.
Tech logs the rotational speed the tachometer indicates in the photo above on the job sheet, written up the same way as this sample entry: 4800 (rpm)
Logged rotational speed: 9750 (rpm)
